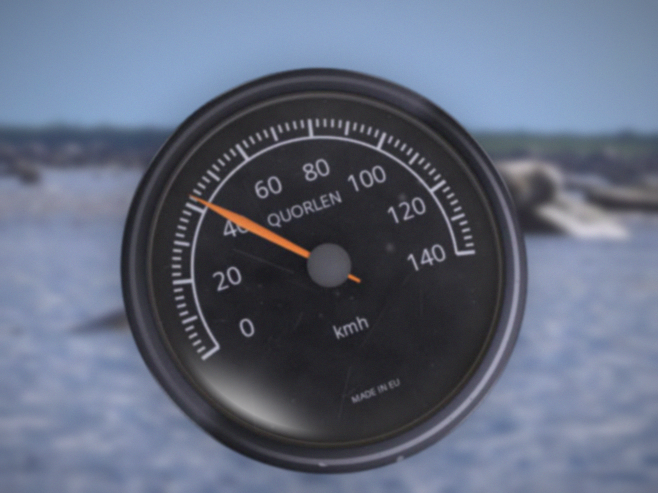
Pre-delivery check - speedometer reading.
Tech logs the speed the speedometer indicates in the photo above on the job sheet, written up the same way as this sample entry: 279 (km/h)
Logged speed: 42 (km/h)
